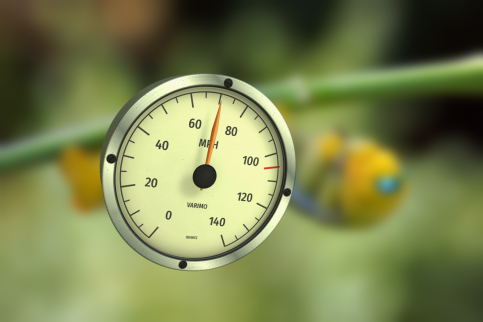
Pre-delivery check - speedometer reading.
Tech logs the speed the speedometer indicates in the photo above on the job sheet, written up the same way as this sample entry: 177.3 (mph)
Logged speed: 70 (mph)
